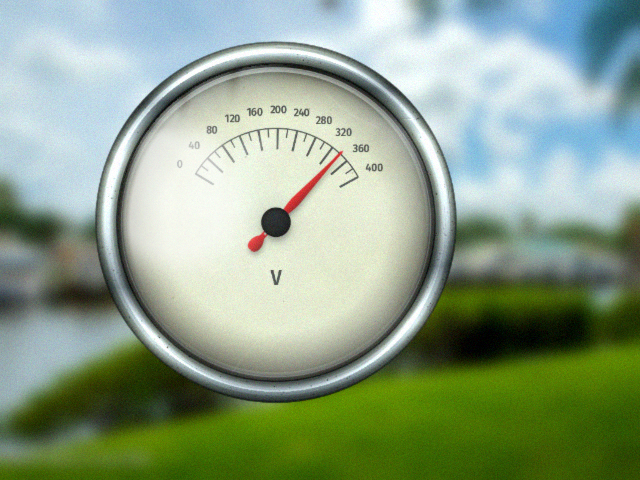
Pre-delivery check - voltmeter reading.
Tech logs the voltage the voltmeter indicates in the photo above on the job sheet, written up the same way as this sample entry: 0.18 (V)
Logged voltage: 340 (V)
